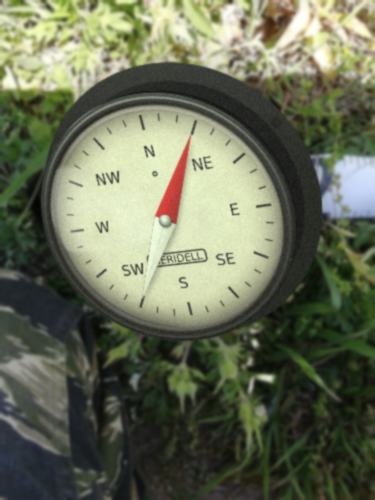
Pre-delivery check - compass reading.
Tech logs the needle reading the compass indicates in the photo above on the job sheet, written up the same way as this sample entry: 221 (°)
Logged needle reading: 30 (°)
